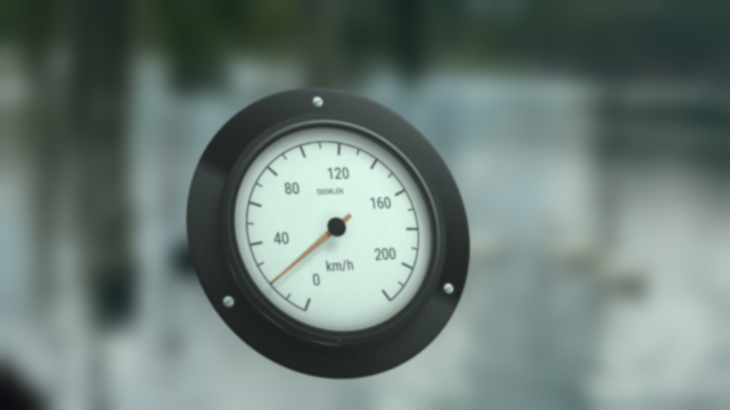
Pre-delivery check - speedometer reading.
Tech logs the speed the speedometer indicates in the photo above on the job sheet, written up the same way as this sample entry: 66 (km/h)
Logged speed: 20 (km/h)
